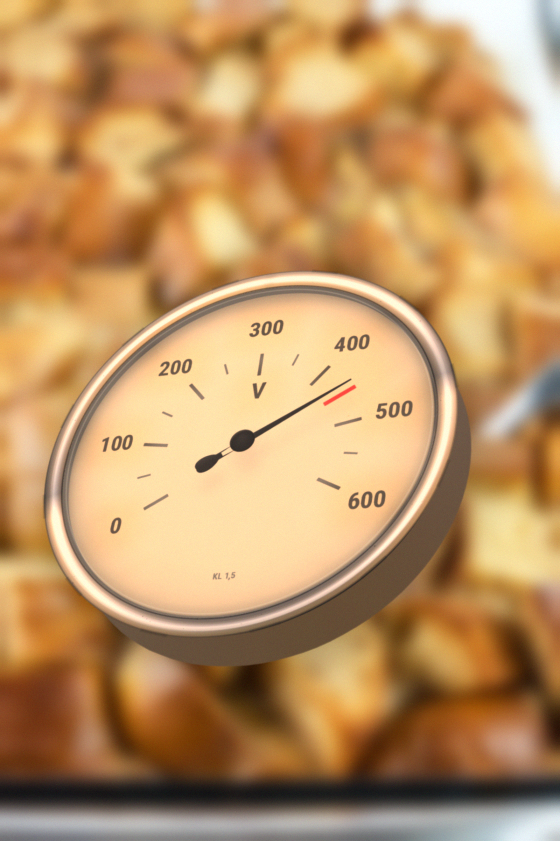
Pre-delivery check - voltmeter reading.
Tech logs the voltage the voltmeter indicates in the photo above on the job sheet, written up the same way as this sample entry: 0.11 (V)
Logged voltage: 450 (V)
